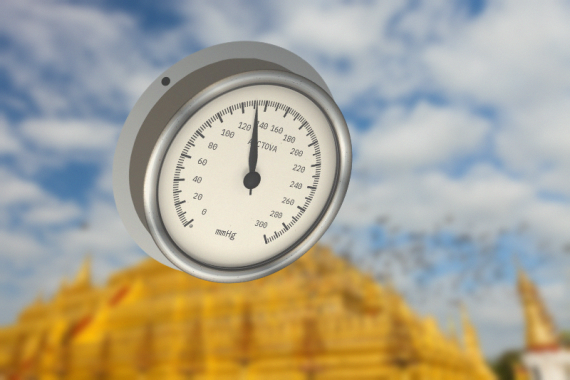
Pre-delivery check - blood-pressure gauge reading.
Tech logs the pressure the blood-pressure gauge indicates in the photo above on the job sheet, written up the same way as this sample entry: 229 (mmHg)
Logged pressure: 130 (mmHg)
